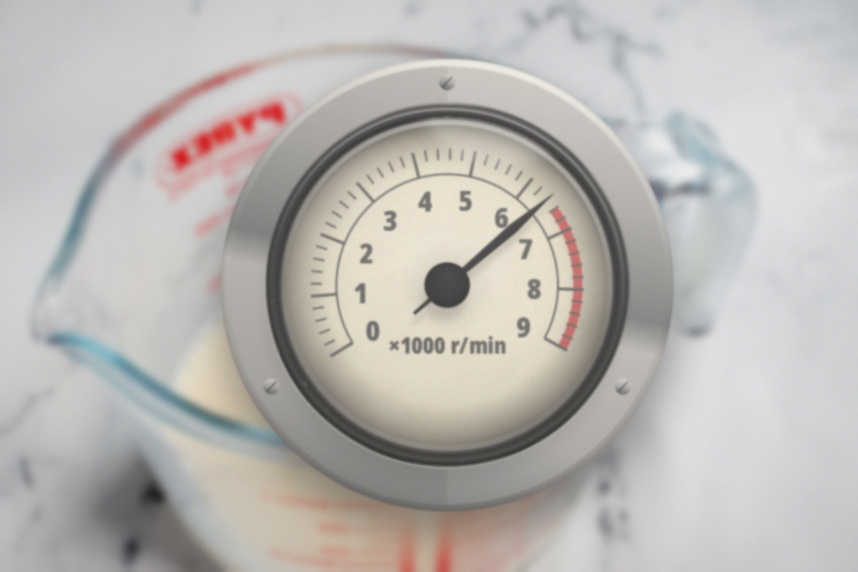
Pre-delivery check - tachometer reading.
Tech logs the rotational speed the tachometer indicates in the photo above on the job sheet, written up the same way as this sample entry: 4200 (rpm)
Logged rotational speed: 6400 (rpm)
